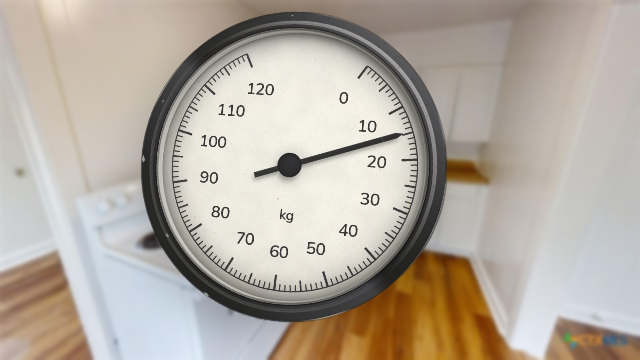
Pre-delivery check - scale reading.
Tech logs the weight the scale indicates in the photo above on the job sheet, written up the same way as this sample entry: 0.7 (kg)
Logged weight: 15 (kg)
